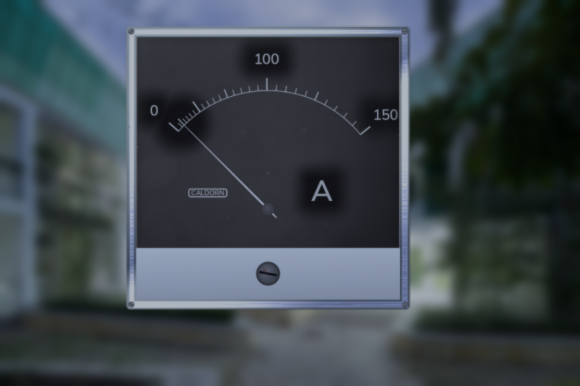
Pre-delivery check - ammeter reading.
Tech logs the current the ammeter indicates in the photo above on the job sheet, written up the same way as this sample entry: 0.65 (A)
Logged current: 25 (A)
